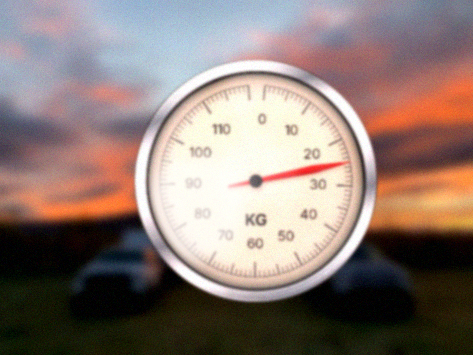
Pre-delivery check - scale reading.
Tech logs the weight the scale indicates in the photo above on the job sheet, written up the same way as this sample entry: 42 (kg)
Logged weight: 25 (kg)
